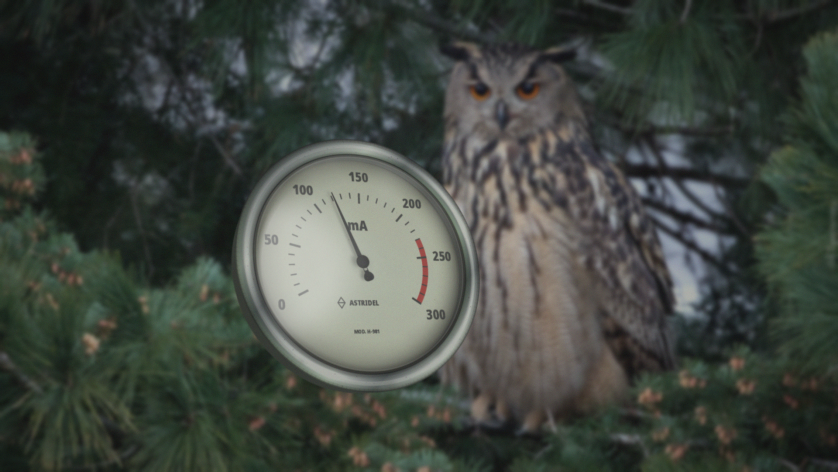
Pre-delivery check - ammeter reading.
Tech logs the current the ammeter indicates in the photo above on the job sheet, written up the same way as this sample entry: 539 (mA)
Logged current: 120 (mA)
